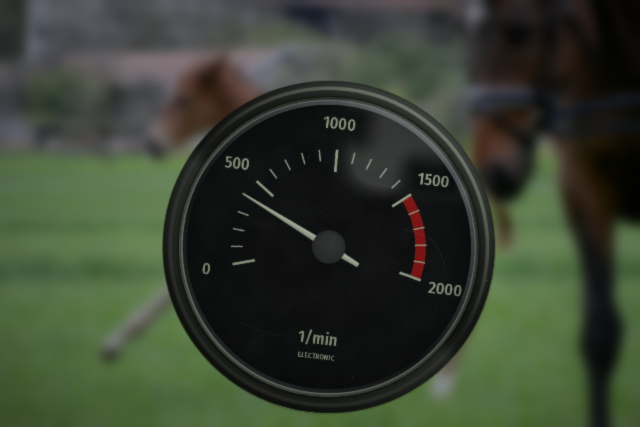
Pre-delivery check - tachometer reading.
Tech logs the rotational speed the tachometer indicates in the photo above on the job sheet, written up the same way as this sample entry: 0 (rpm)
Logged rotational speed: 400 (rpm)
